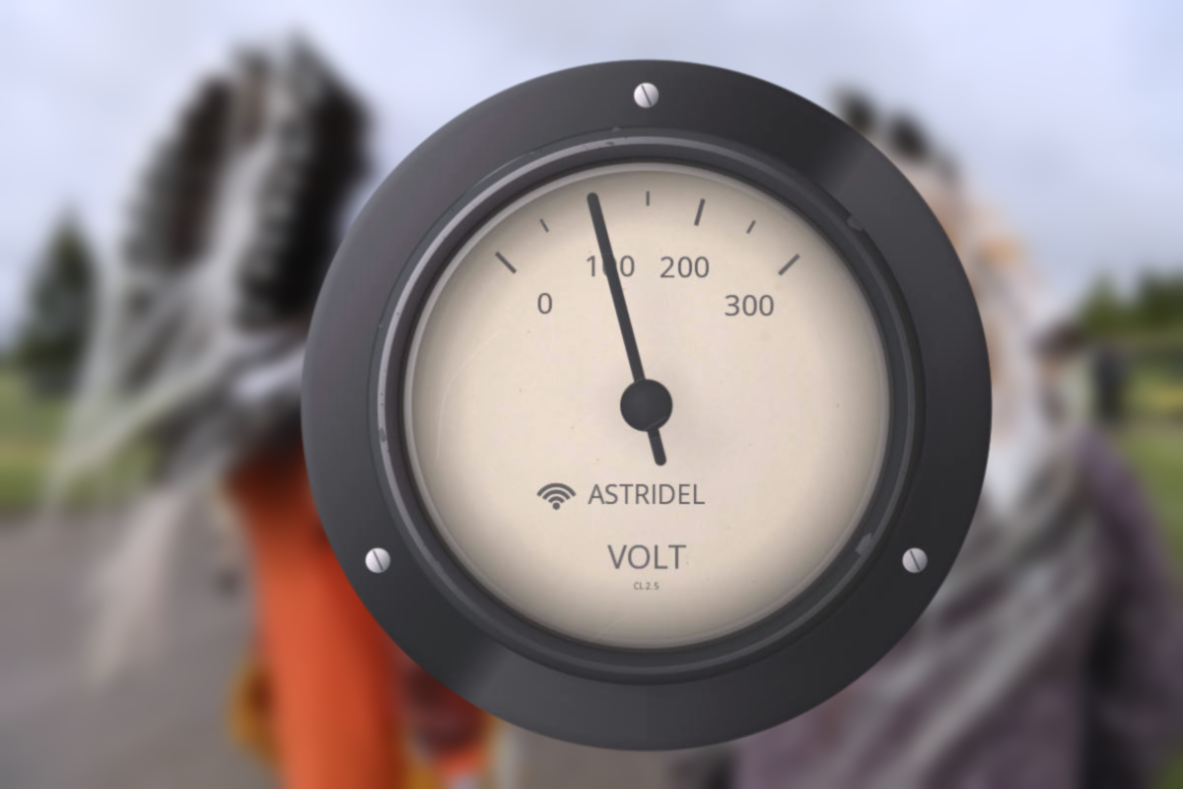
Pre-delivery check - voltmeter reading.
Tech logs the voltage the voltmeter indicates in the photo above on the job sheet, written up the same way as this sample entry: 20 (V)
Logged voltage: 100 (V)
